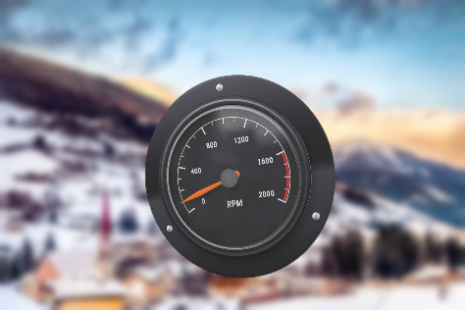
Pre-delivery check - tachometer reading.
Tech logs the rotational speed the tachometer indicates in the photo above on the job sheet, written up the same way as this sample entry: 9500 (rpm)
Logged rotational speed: 100 (rpm)
